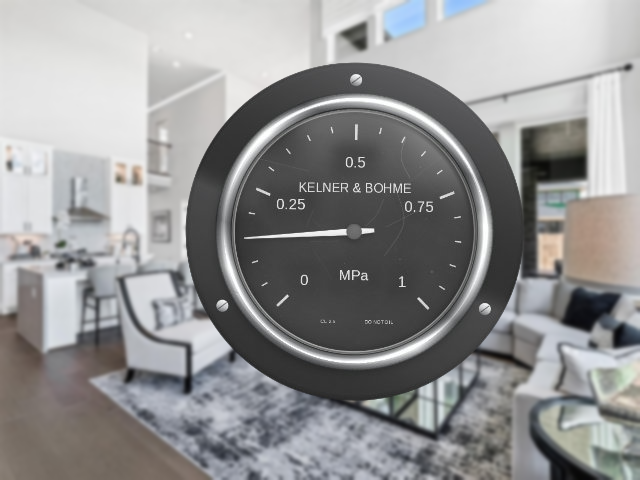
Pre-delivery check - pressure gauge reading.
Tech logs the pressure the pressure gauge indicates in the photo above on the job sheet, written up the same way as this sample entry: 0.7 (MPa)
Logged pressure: 0.15 (MPa)
